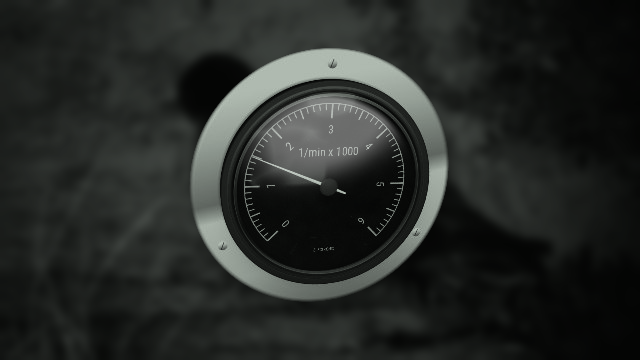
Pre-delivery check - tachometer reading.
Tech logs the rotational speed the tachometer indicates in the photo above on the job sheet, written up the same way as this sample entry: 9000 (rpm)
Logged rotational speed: 1500 (rpm)
